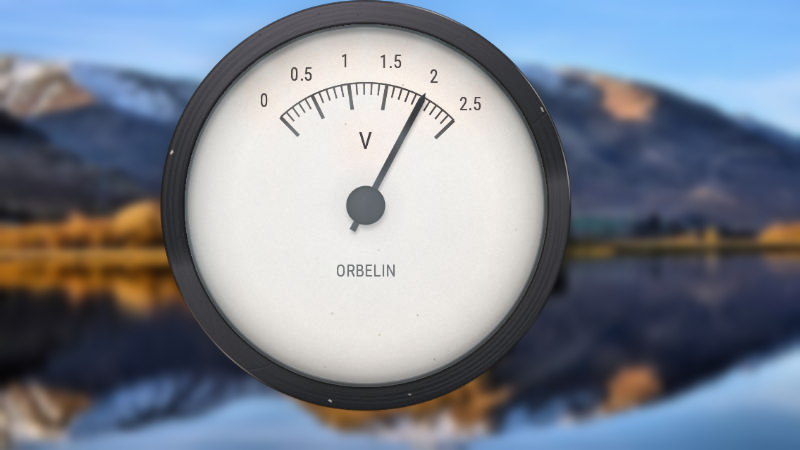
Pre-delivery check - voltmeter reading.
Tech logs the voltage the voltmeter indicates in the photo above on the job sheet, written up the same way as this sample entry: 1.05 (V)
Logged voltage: 2 (V)
